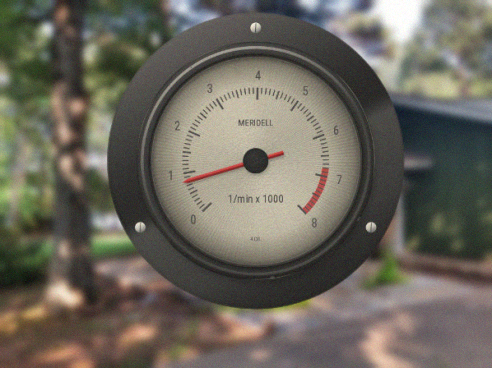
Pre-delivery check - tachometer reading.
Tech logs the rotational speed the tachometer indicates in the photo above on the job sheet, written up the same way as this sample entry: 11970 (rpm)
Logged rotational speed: 800 (rpm)
